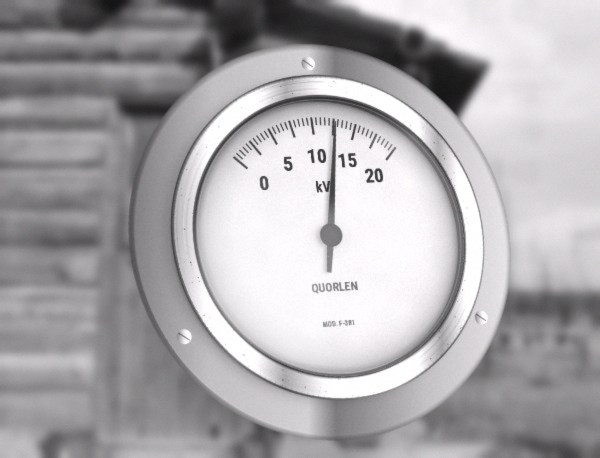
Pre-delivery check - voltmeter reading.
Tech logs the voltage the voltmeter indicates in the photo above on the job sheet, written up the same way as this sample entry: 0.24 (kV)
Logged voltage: 12.5 (kV)
